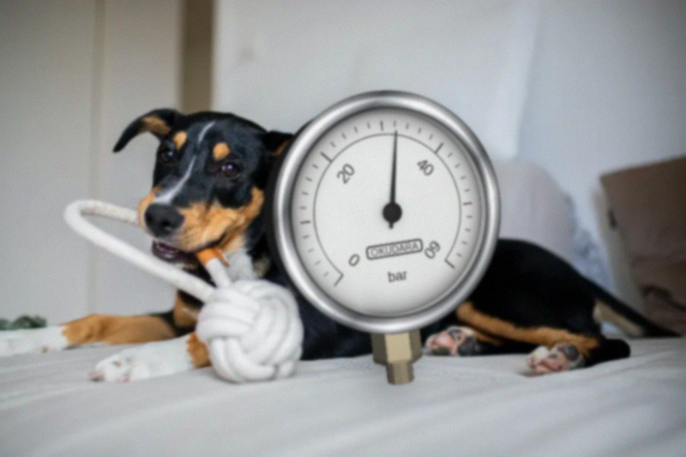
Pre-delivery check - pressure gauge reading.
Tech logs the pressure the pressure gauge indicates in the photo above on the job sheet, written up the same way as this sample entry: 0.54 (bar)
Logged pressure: 32 (bar)
